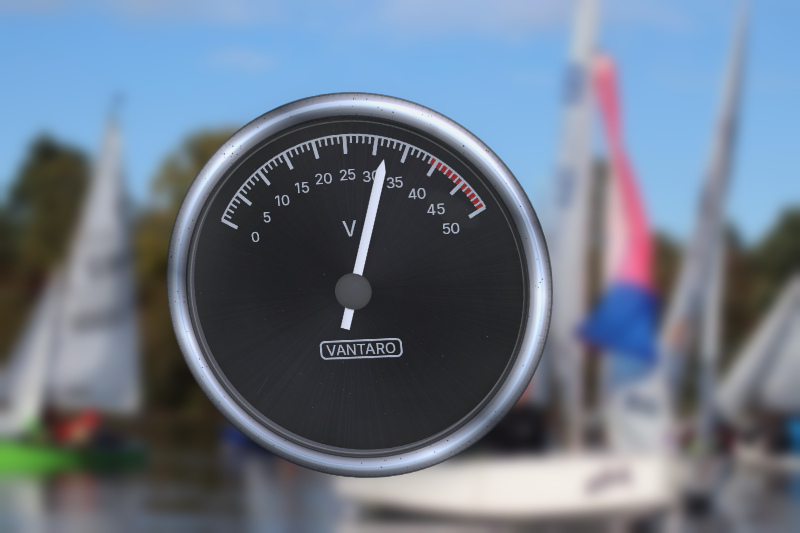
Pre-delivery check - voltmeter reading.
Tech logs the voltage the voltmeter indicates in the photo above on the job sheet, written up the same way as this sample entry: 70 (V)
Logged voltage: 32 (V)
